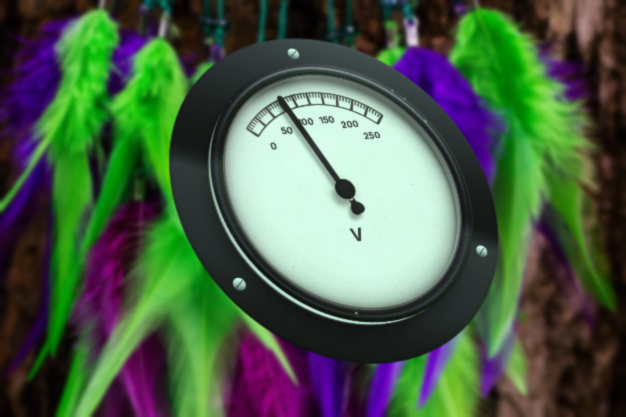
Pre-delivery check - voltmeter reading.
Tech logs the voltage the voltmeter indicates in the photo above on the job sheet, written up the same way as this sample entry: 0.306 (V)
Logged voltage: 75 (V)
